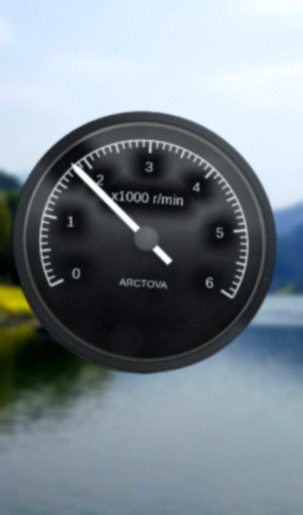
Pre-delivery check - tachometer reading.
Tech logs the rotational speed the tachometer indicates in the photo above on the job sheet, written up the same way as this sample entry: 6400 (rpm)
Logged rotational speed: 1800 (rpm)
